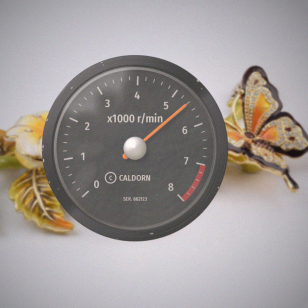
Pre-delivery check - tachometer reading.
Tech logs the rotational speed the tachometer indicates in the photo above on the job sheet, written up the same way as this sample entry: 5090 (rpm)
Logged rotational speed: 5400 (rpm)
